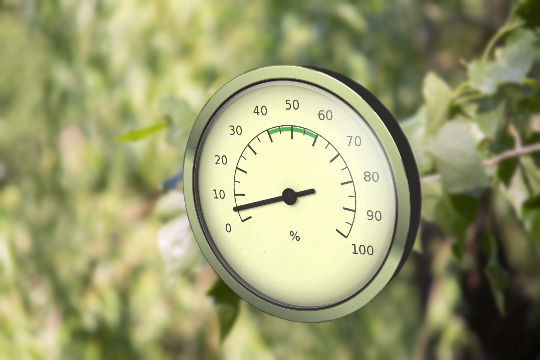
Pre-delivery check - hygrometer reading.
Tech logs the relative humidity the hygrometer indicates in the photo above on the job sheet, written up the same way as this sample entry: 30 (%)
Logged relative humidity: 5 (%)
